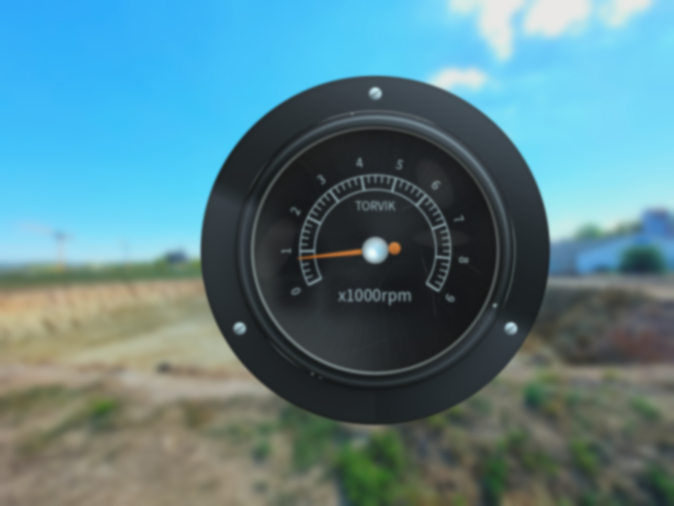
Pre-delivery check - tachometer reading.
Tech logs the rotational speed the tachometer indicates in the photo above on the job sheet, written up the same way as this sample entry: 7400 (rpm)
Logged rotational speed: 800 (rpm)
